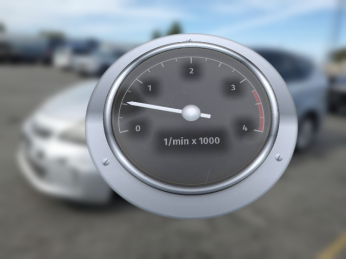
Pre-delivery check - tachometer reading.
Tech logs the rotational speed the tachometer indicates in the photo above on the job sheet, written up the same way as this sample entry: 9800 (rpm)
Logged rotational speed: 500 (rpm)
